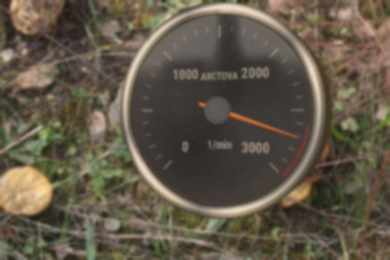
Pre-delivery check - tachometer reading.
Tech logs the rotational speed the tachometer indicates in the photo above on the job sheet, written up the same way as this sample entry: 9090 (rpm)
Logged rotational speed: 2700 (rpm)
